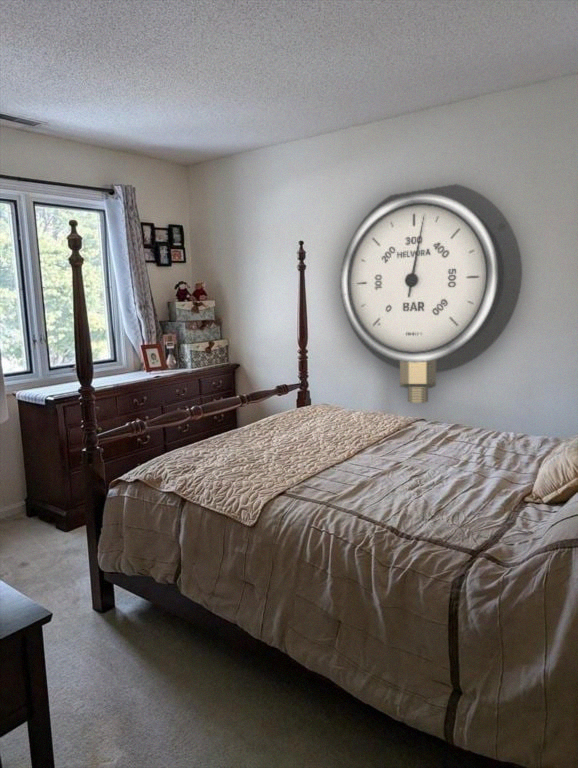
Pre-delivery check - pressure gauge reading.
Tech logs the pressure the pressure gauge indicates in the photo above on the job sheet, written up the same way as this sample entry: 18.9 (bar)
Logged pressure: 325 (bar)
